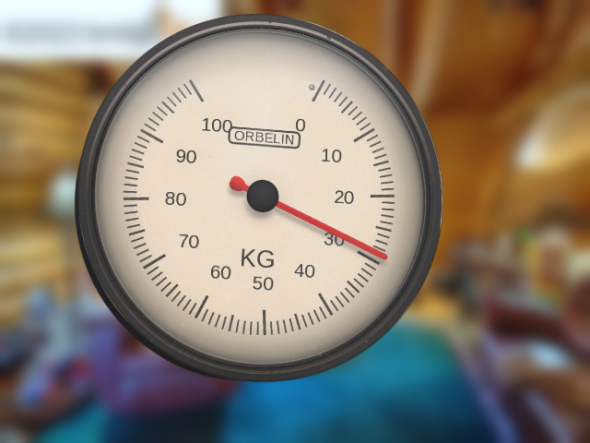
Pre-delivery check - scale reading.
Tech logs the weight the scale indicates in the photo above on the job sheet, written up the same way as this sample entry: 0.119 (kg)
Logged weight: 29 (kg)
